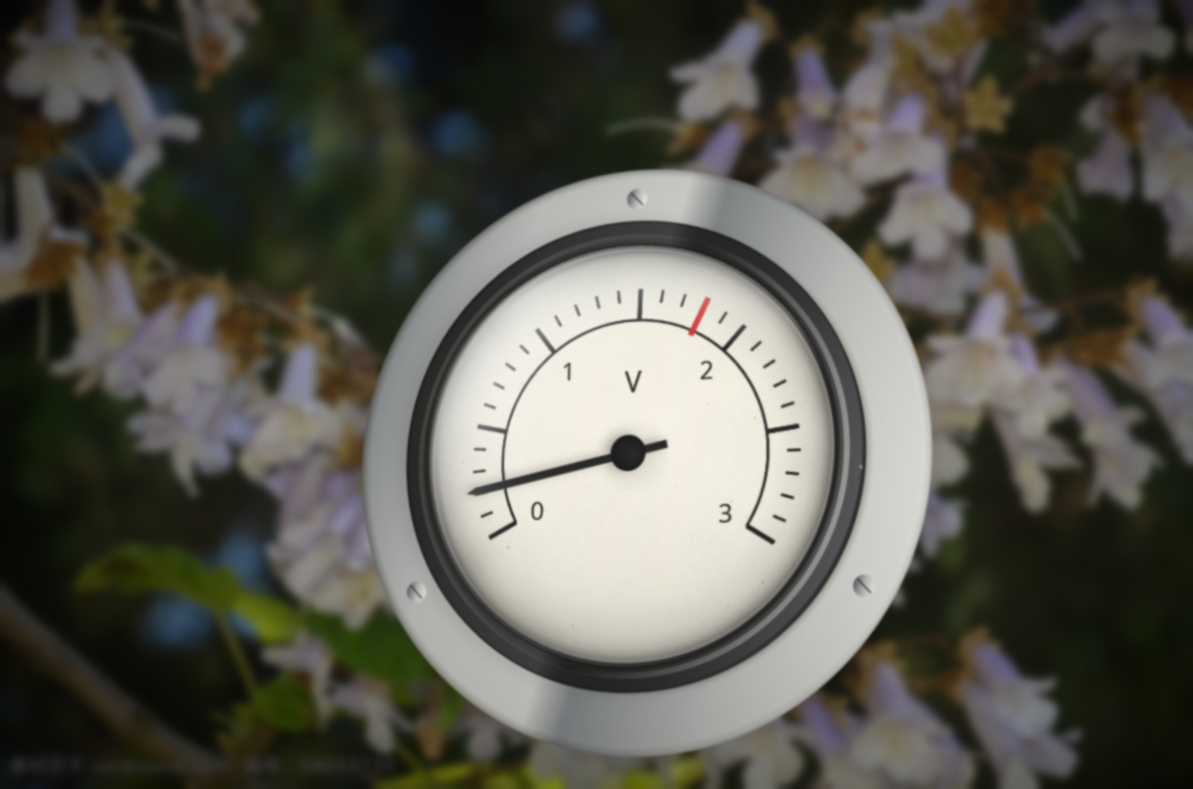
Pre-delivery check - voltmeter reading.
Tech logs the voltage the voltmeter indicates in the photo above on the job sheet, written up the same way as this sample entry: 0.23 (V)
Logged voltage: 0.2 (V)
